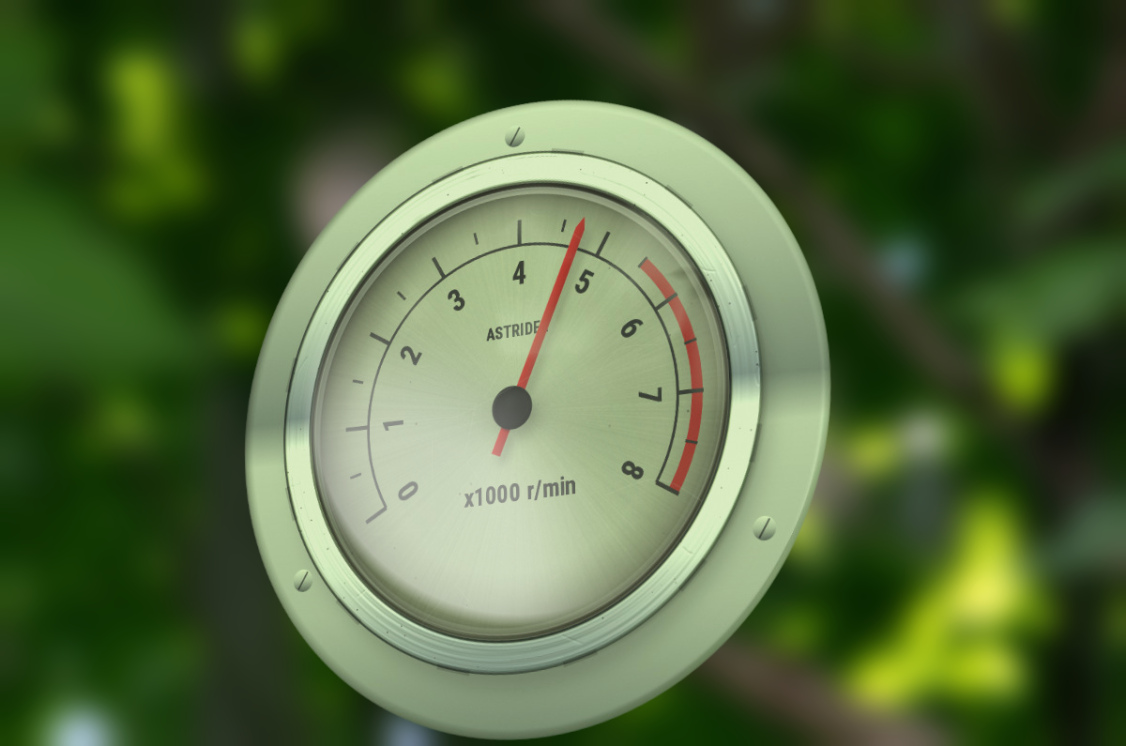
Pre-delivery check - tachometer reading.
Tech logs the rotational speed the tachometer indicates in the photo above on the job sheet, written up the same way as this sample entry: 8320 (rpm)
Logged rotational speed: 4750 (rpm)
